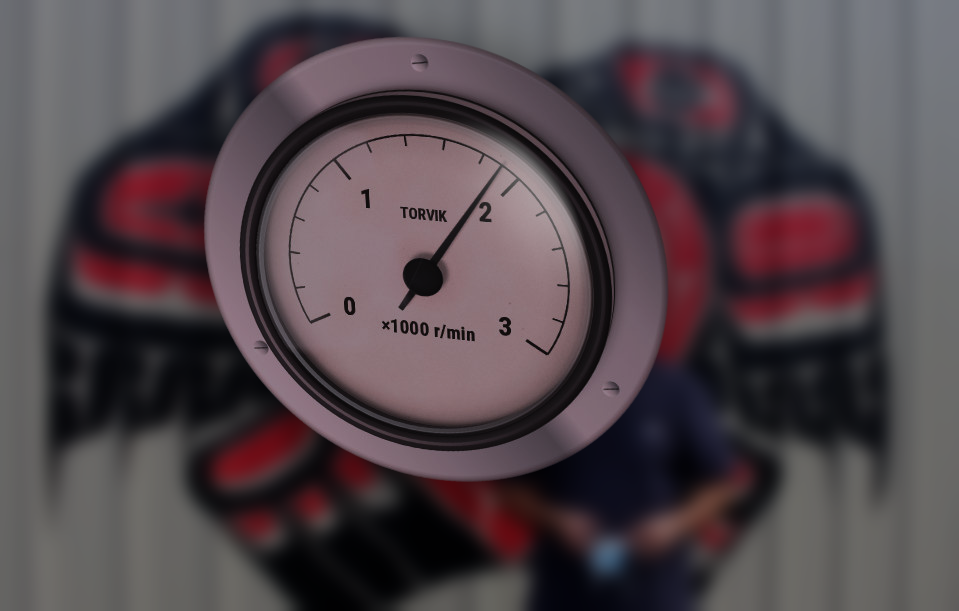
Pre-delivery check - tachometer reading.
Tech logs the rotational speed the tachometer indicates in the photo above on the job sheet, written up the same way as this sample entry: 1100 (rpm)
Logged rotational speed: 1900 (rpm)
